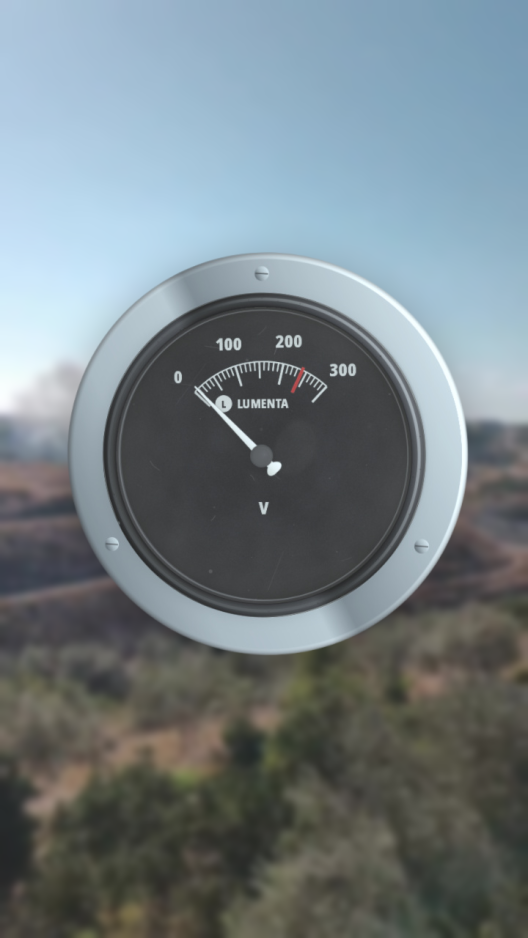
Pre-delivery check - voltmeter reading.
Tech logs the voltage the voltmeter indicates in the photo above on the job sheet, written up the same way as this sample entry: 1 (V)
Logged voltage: 10 (V)
